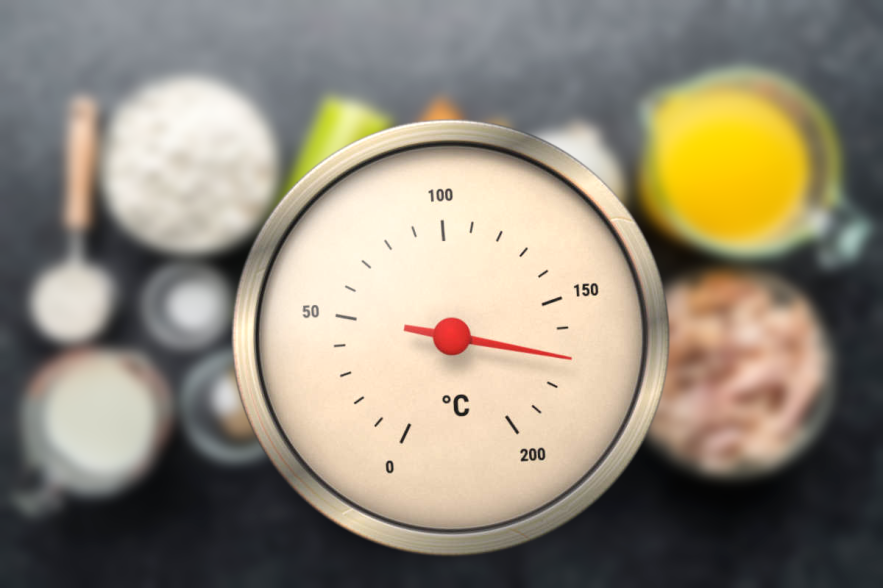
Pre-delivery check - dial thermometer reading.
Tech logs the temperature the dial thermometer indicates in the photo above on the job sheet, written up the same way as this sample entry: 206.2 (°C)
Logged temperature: 170 (°C)
